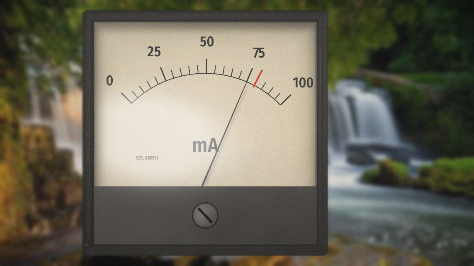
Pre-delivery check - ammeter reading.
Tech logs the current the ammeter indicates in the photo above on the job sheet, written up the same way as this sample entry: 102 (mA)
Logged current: 75 (mA)
